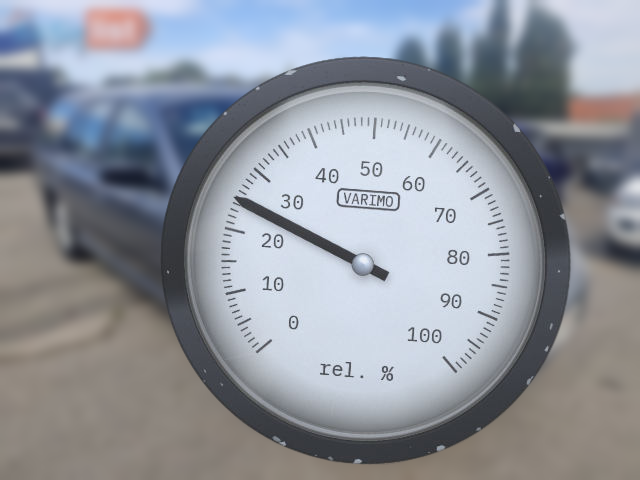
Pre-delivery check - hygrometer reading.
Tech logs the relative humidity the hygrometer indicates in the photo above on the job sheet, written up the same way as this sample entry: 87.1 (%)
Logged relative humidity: 25 (%)
